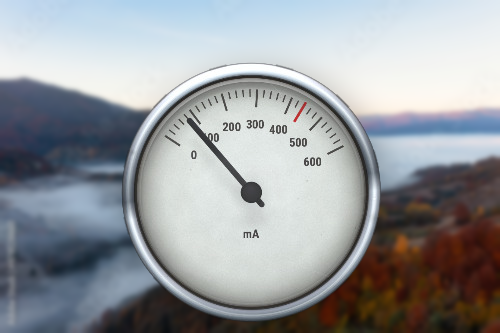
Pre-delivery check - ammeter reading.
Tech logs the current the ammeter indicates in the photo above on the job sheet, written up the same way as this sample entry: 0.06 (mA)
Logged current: 80 (mA)
